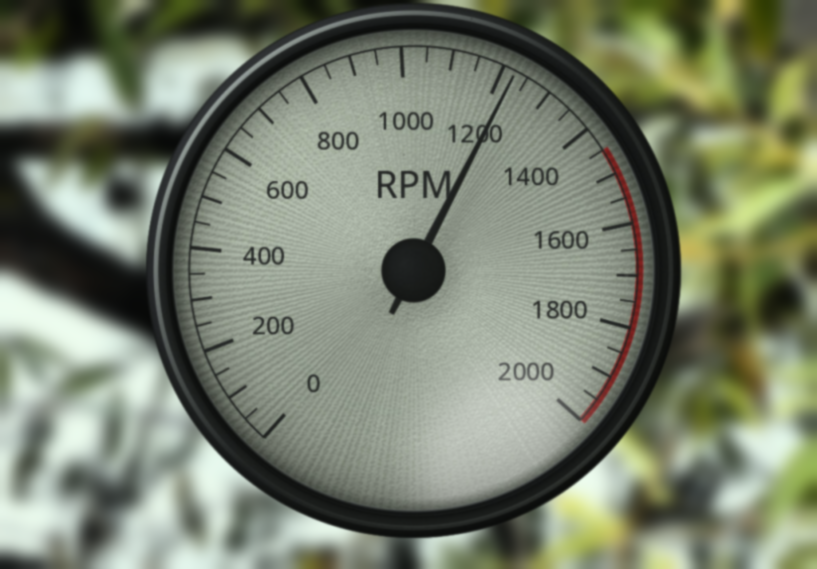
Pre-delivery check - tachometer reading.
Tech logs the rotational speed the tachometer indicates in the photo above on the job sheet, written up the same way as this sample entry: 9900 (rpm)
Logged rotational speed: 1225 (rpm)
